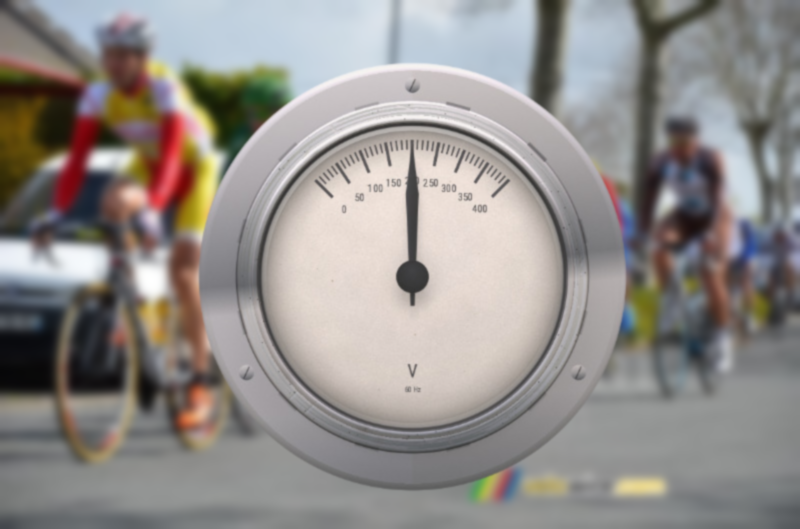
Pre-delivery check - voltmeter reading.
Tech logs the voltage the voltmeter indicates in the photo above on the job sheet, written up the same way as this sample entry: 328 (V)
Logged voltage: 200 (V)
